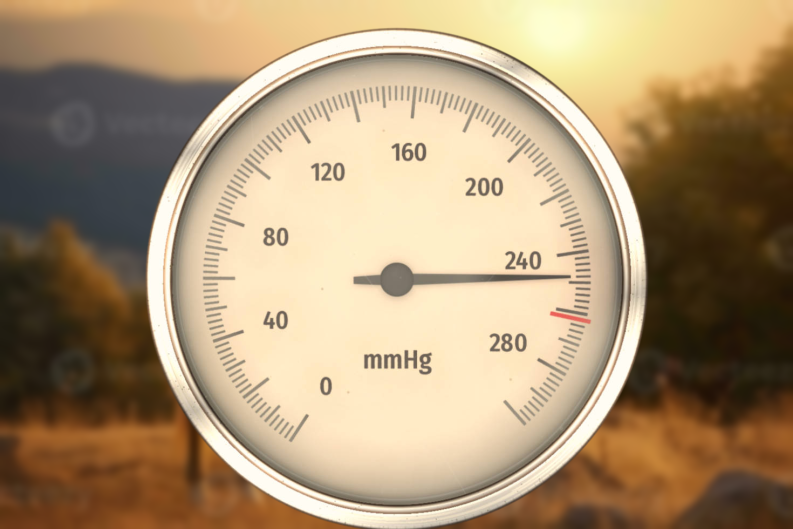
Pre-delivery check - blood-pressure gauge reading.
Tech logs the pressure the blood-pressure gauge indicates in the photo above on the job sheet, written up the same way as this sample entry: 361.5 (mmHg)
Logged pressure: 248 (mmHg)
